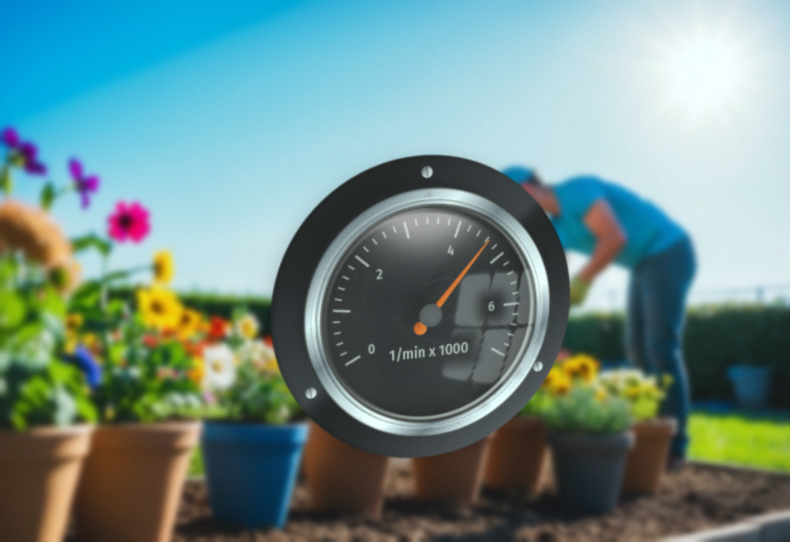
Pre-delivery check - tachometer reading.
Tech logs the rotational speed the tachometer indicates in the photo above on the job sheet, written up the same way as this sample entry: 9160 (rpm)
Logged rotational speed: 4600 (rpm)
